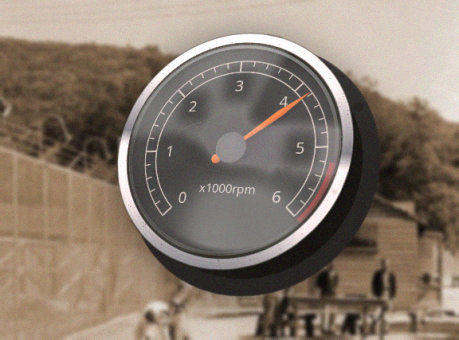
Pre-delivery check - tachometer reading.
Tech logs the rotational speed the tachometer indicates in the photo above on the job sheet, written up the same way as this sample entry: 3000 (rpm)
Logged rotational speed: 4200 (rpm)
